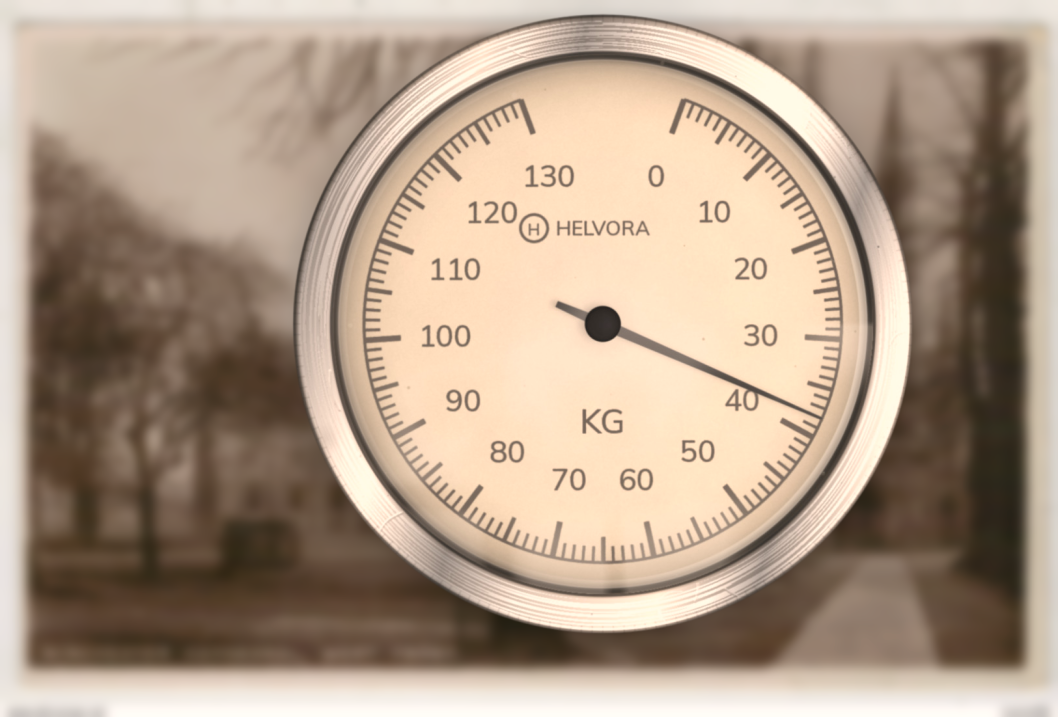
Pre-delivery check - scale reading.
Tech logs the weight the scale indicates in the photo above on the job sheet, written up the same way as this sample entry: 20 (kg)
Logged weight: 38 (kg)
